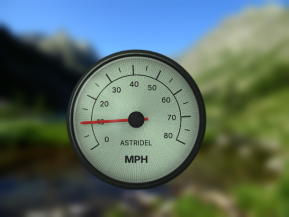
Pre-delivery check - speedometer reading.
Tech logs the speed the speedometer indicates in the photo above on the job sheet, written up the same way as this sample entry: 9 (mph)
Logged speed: 10 (mph)
